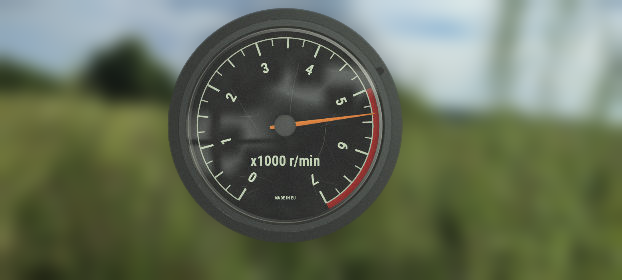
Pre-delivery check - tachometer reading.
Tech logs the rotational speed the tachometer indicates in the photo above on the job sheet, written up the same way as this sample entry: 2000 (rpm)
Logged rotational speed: 5375 (rpm)
